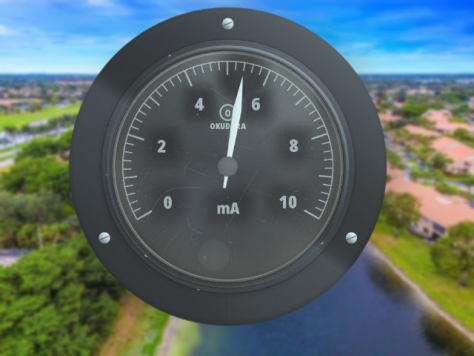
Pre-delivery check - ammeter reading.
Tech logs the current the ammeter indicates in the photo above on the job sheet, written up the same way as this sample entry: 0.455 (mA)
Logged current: 5.4 (mA)
